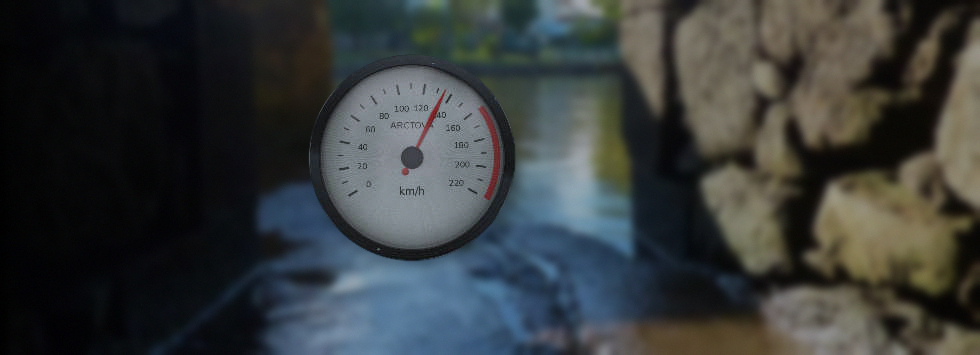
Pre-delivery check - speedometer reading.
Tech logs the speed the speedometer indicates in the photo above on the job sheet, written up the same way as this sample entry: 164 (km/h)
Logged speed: 135 (km/h)
